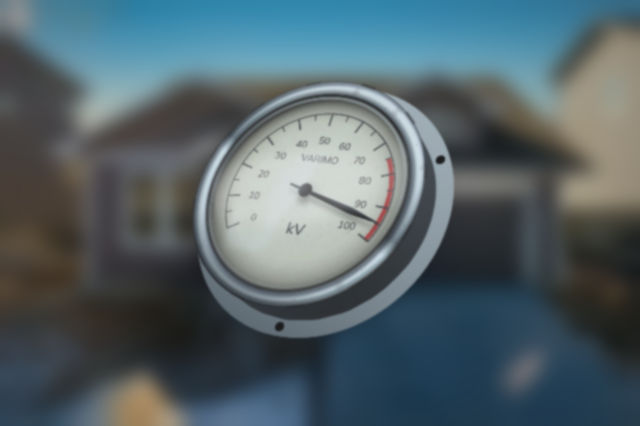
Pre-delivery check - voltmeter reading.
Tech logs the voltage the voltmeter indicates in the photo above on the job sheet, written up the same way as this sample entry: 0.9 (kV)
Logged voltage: 95 (kV)
